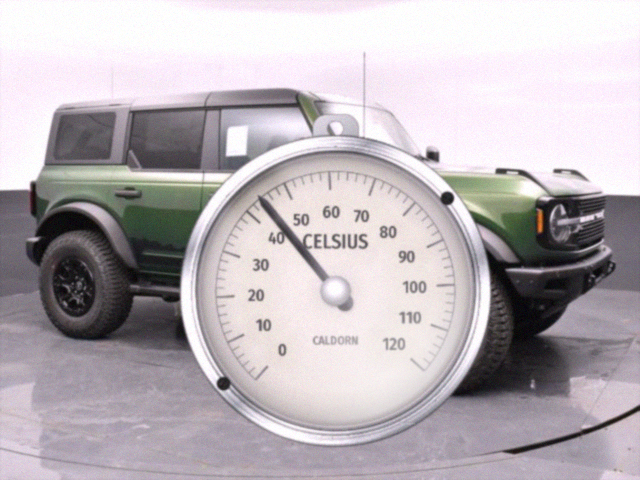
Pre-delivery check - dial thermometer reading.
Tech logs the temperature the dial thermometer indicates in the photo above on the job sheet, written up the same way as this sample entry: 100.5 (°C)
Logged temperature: 44 (°C)
